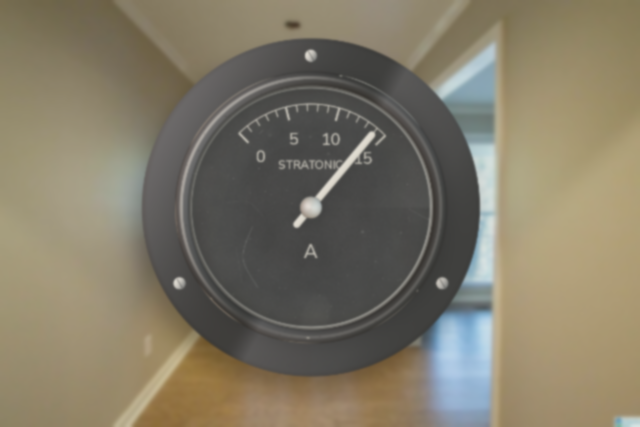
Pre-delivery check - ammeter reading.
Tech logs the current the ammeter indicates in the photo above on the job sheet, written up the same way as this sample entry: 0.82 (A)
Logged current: 14 (A)
